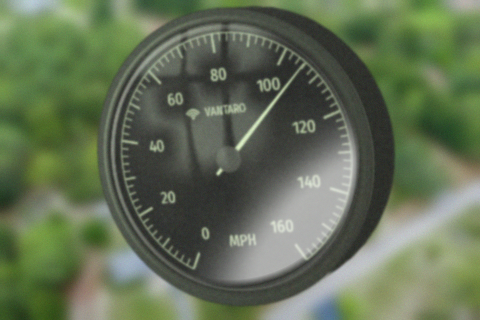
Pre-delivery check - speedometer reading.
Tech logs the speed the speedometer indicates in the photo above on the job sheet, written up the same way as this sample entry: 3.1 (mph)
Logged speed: 106 (mph)
